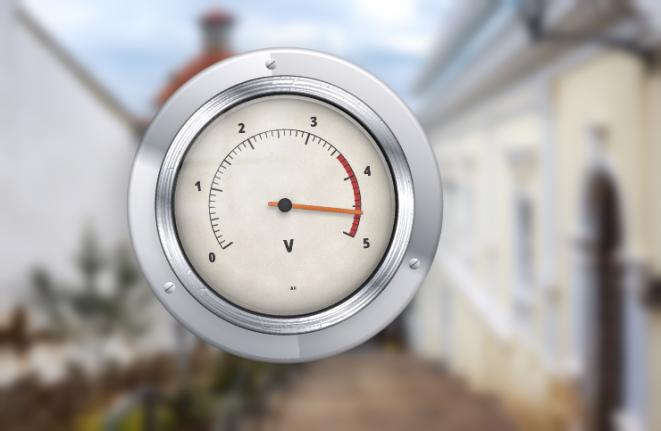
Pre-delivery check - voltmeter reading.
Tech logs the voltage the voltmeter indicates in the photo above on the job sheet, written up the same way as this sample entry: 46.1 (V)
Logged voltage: 4.6 (V)
